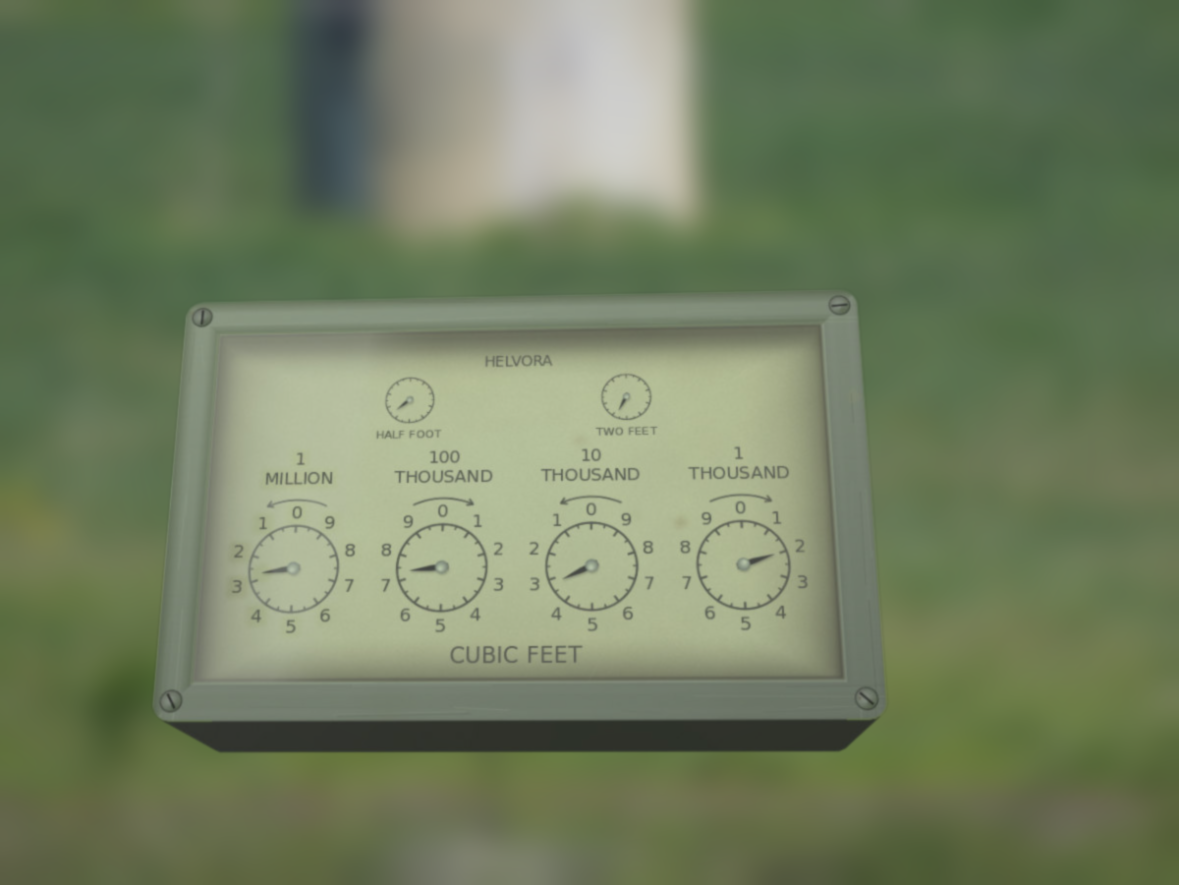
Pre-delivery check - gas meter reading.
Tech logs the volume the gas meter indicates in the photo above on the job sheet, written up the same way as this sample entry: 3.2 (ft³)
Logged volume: 273200 (ft³)
